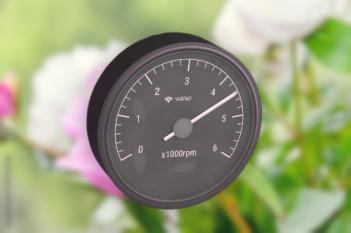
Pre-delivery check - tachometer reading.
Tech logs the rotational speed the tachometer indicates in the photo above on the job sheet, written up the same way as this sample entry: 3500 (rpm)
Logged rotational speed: 4400 (rpm)
